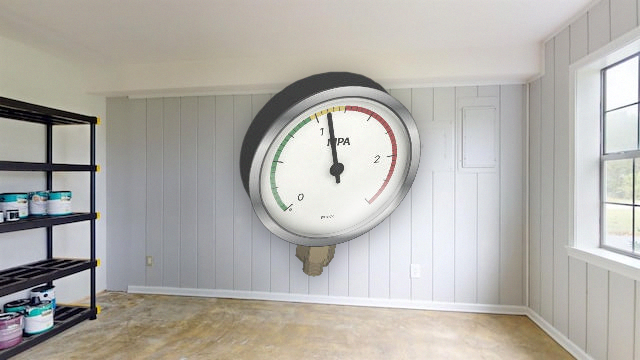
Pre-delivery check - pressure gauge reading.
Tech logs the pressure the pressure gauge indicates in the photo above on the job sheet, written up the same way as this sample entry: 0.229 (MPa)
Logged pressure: 1.1 (MPa)
